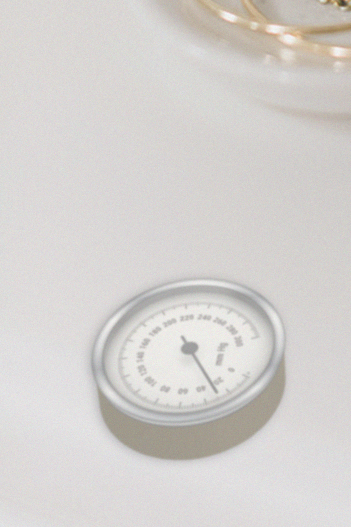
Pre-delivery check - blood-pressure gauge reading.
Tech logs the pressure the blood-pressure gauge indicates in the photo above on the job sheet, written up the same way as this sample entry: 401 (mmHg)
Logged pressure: 30 (mmHg)
